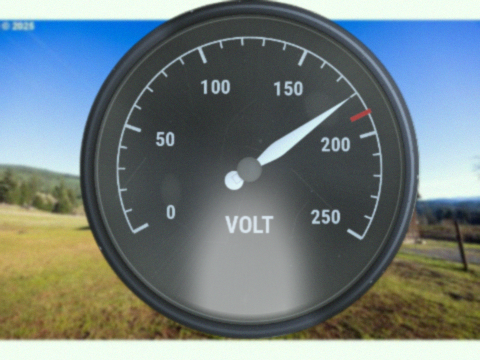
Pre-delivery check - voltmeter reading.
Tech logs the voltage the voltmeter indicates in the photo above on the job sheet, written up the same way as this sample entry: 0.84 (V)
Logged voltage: 180 (V)
